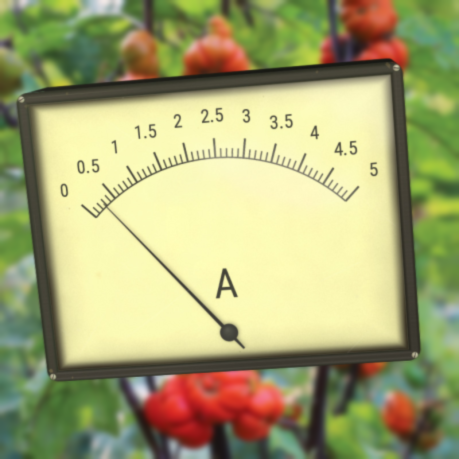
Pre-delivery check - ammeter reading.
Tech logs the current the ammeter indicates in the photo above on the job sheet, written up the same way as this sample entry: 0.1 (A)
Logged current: 0.3 (A)
